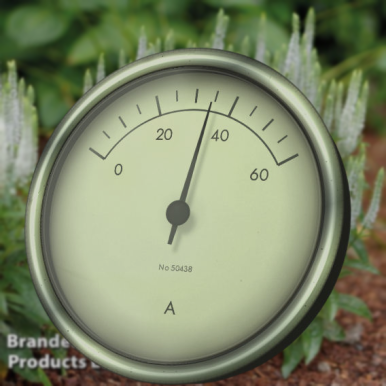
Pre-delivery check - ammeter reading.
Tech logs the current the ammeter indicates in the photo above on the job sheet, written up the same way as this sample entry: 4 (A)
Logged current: 35 (A)
